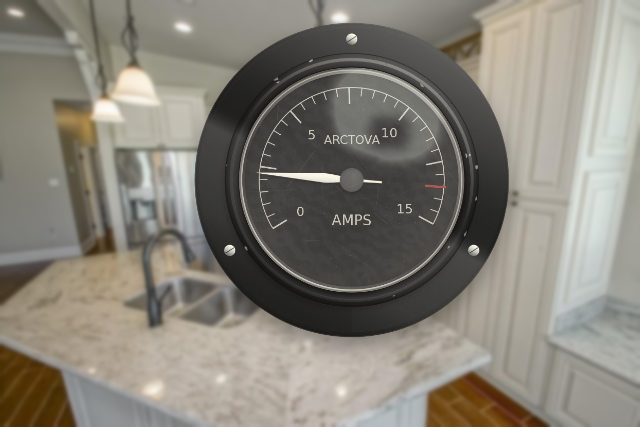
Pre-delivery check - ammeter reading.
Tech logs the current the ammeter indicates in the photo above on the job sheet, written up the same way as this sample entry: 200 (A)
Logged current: 2.25 (A)
